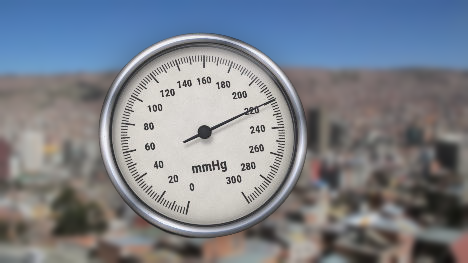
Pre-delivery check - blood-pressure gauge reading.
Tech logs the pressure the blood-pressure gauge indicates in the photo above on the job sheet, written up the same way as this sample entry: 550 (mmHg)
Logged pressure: 220 (mmHg)
